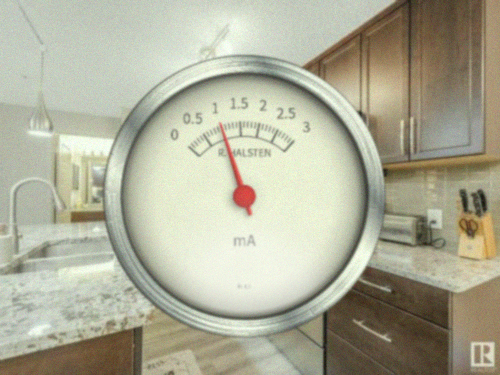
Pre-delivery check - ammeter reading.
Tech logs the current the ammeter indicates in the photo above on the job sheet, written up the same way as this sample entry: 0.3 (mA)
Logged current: 1 (mA)
